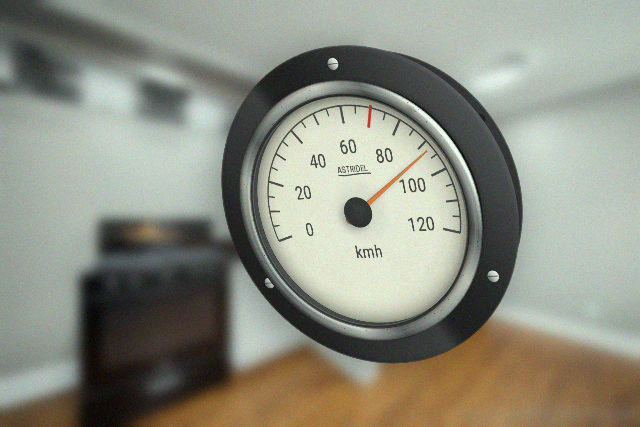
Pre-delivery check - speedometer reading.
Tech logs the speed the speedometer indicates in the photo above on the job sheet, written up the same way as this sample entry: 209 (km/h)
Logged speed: 92.5 (km/h)
